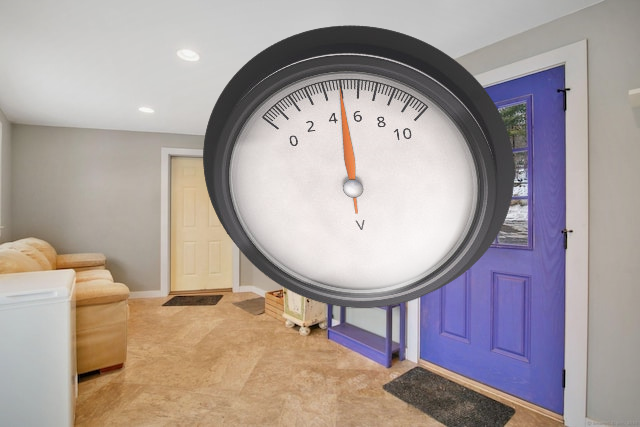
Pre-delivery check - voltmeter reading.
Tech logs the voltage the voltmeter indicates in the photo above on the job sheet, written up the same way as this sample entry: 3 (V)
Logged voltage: 5 (V)
